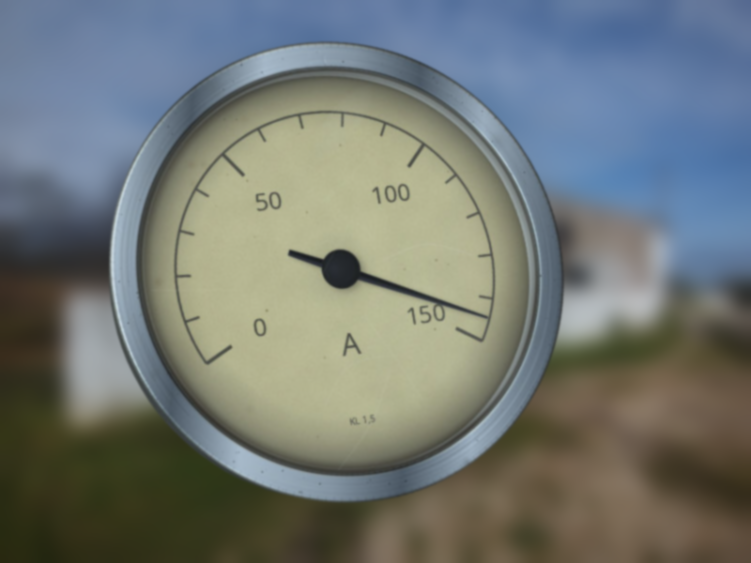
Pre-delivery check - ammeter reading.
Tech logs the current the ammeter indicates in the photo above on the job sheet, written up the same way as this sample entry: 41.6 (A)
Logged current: 145 (A)
